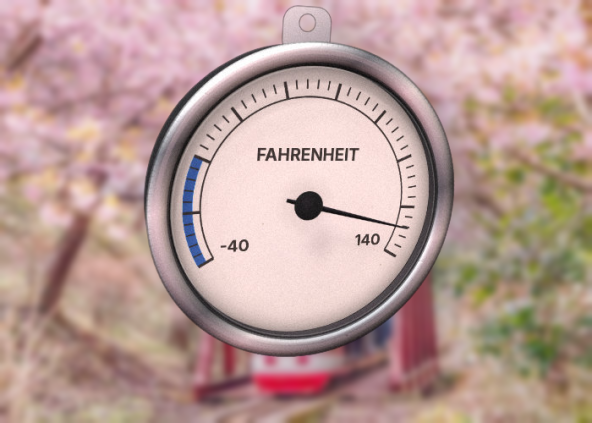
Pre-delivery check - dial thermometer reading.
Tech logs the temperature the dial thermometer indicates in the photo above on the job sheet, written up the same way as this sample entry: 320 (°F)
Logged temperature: 128 (°F)
